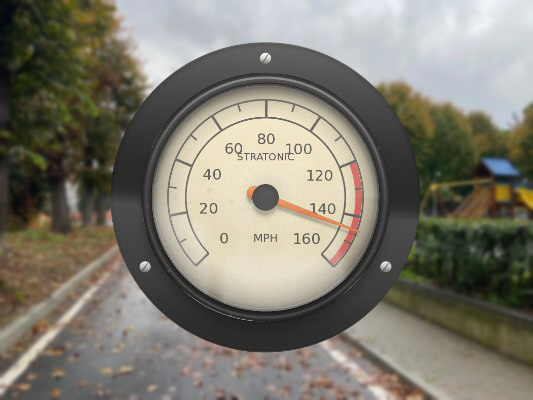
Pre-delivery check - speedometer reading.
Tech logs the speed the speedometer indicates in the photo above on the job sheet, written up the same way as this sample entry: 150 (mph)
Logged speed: 145 (mph)
